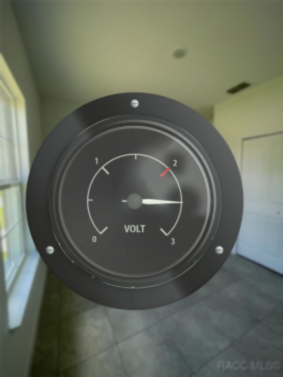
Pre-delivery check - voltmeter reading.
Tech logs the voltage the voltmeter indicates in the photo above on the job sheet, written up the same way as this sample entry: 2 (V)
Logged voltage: 2.5 (V)
